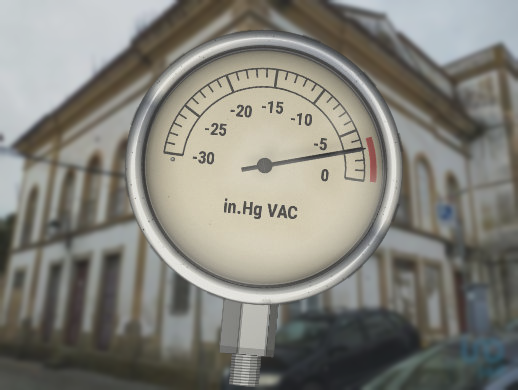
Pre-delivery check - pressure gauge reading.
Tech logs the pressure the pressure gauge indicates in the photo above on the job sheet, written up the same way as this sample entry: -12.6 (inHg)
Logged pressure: -3 (inHg)
